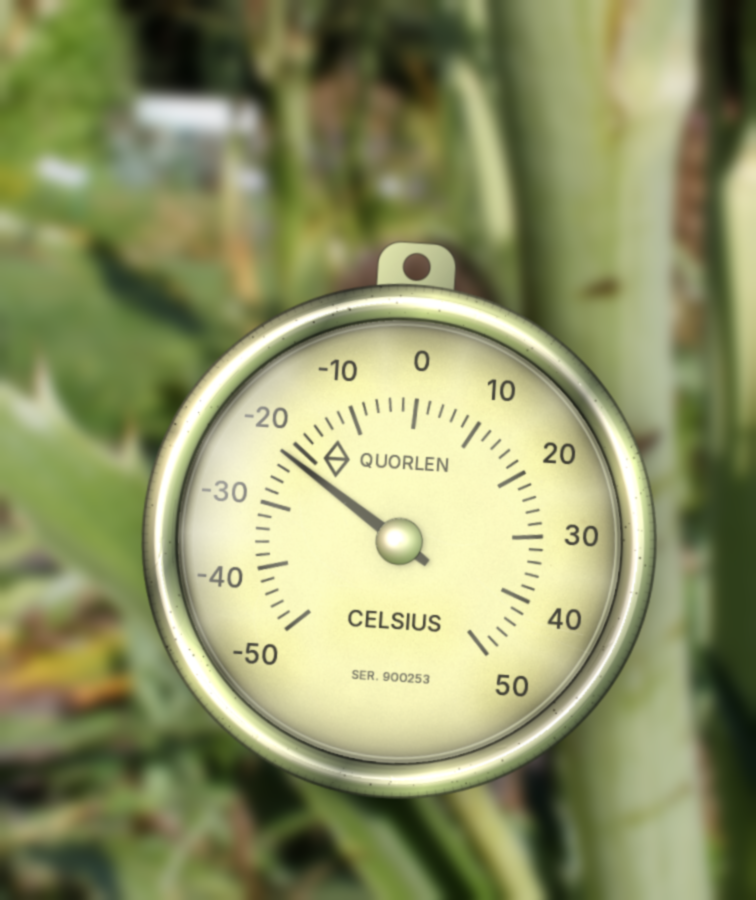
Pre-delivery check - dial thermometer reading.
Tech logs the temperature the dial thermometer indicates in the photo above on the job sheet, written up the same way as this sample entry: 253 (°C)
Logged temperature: -22 (°C)
